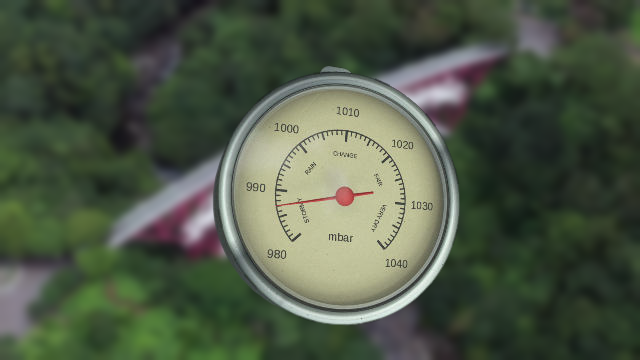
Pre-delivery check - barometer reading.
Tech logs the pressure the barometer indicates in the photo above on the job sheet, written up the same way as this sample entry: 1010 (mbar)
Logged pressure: 987 (mbar)
